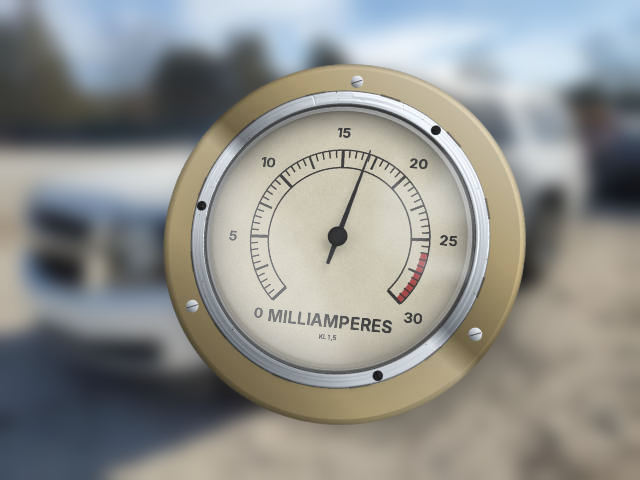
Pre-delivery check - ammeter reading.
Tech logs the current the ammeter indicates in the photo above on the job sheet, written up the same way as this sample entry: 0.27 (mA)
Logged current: 17 (mA)
